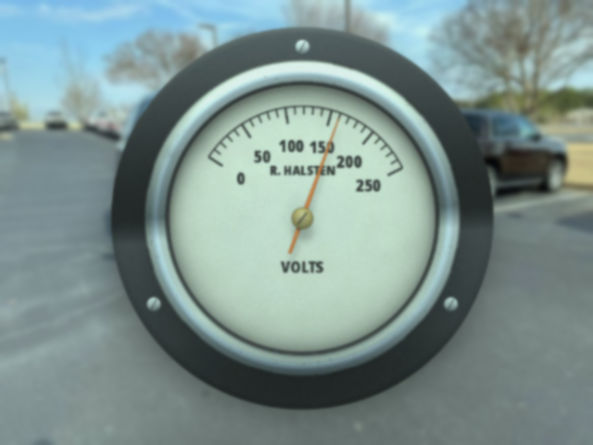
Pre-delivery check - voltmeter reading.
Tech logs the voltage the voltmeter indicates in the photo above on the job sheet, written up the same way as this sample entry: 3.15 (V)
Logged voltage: 160 (V)
